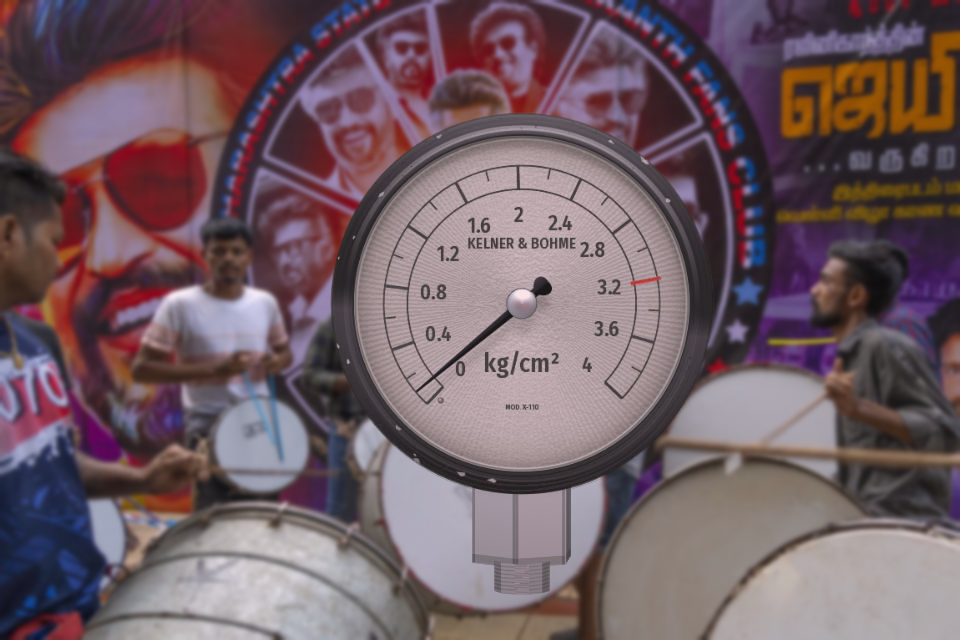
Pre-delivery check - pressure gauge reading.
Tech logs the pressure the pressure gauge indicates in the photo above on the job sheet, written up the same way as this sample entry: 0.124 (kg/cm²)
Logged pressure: 0.1 (kg/cm²)
